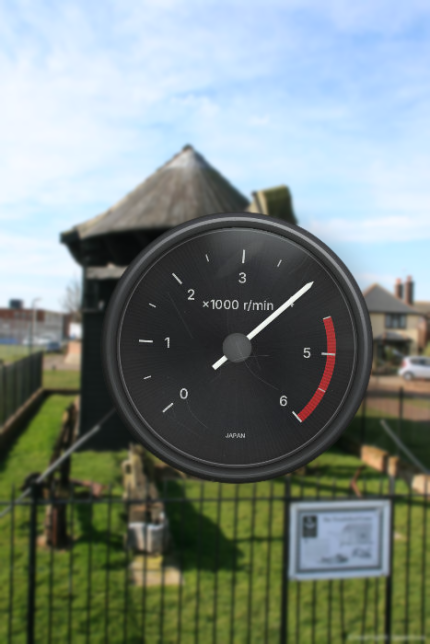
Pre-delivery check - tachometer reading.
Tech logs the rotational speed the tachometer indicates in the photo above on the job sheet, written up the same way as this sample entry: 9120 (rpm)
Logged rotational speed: 4000 (rpm)
